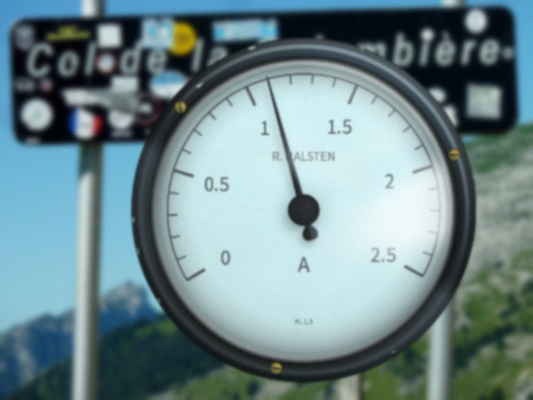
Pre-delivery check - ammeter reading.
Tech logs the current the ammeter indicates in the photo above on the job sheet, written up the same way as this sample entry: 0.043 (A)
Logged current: 1.1 (A)
